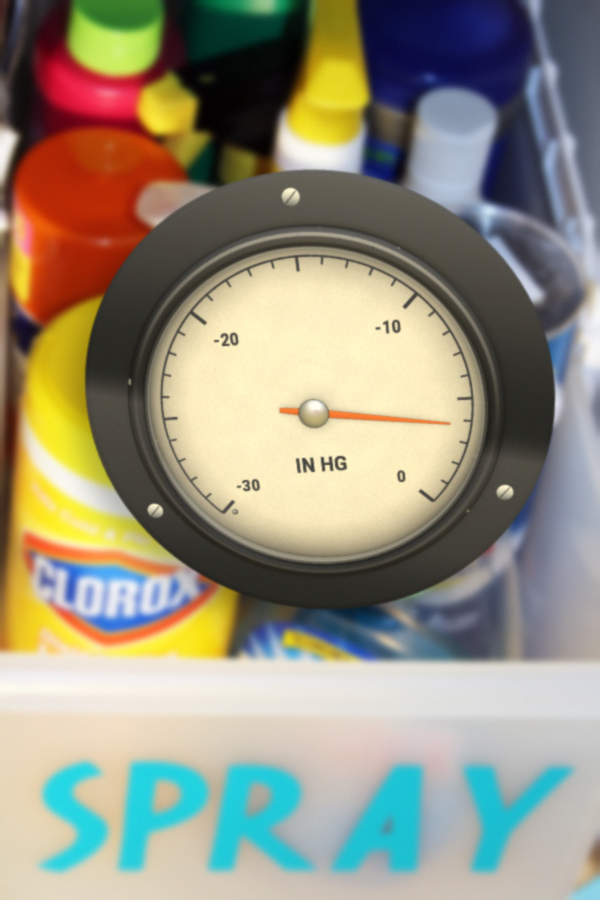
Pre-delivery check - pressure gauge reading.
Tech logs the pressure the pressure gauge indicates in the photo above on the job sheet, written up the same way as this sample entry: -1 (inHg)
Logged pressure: -4 (inHg)
